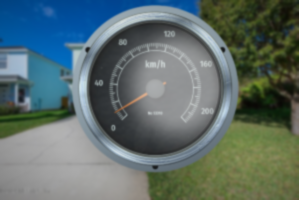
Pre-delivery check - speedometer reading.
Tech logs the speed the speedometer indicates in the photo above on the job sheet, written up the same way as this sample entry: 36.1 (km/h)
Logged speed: 10 (km/h)
